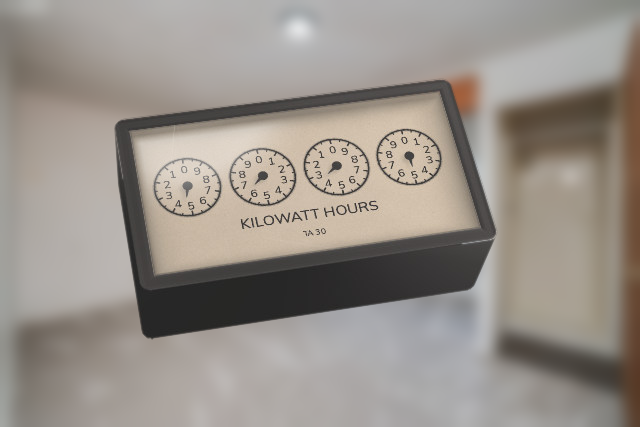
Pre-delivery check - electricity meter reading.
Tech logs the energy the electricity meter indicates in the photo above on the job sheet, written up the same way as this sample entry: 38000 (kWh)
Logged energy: 4635 (kWh)
